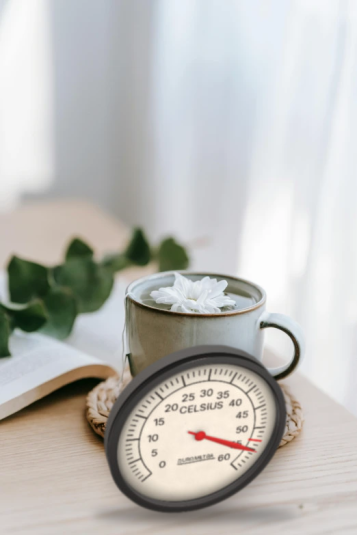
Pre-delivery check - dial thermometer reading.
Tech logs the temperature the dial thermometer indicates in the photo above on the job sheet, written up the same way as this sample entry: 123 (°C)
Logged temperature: 55 (°C)
